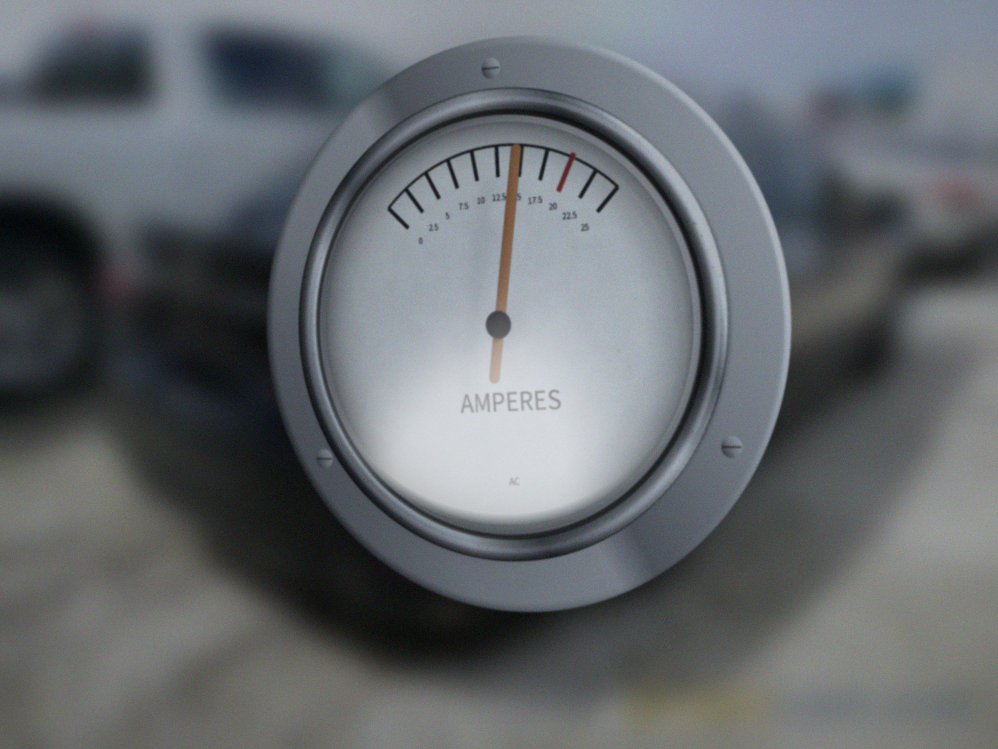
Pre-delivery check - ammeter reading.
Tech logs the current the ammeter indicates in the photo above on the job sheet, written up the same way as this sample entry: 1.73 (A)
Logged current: 15 (A)
